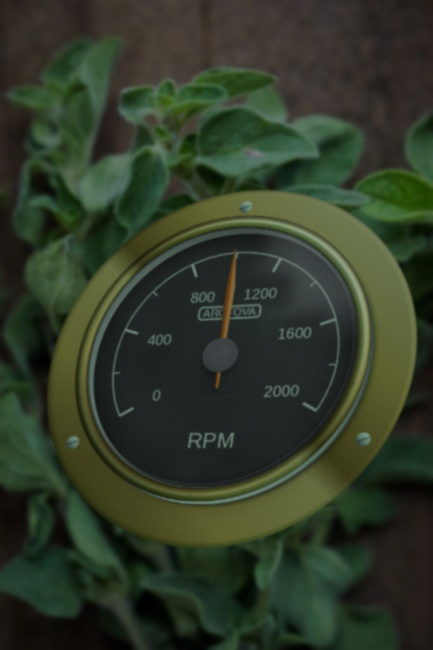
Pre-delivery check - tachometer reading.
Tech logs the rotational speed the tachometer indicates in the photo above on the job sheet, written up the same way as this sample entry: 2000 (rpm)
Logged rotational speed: 1000 (rpm)
